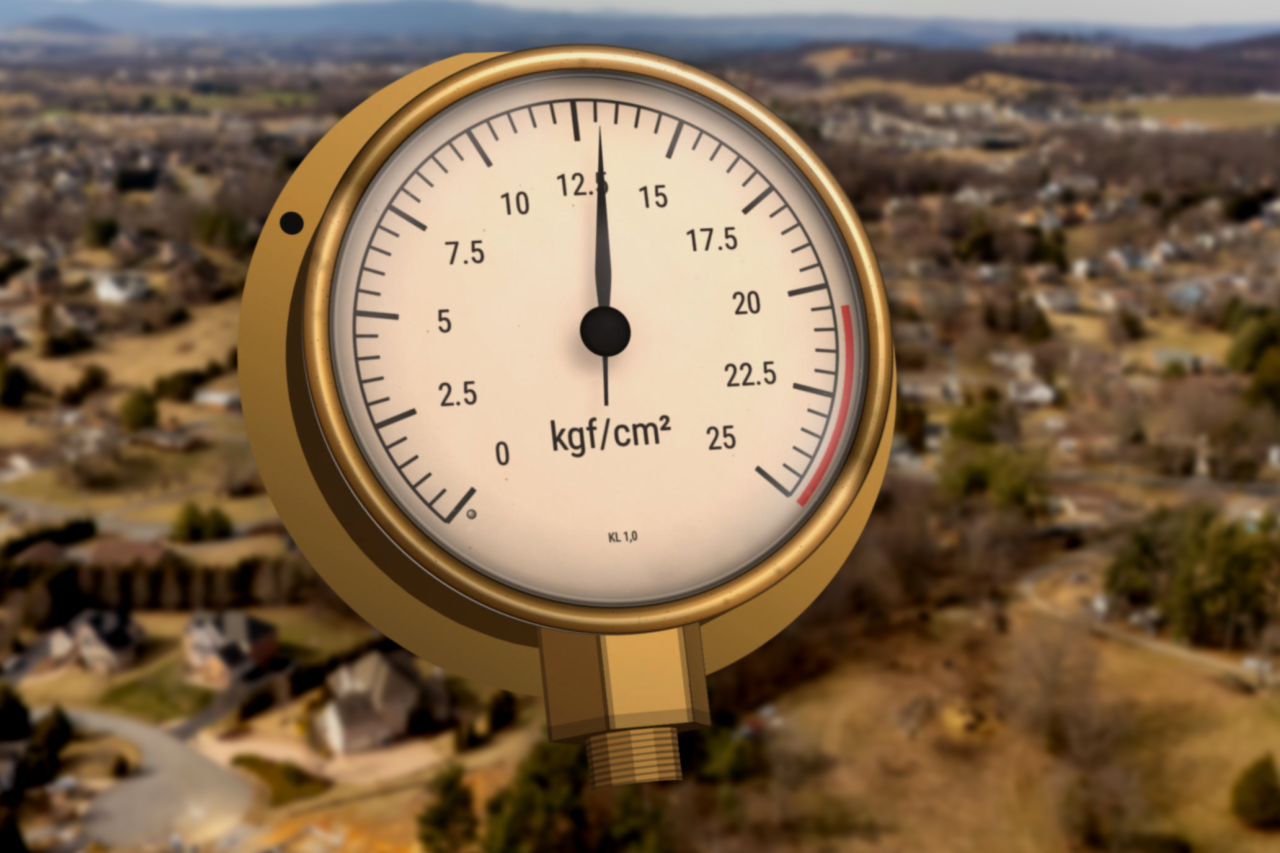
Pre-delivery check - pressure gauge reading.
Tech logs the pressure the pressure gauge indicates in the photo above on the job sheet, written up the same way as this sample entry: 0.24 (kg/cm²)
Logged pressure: 13 (kg/cm²)
